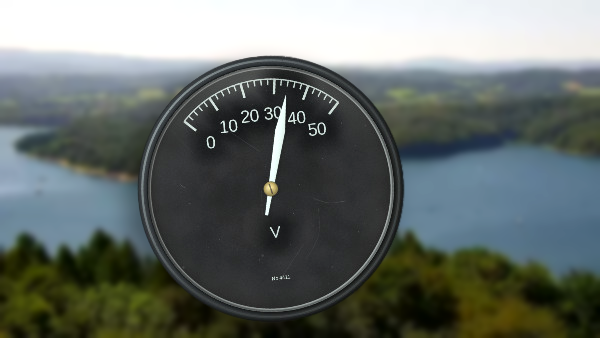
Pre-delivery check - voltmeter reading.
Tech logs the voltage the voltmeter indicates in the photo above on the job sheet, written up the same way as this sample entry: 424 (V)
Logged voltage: 34 (V)
